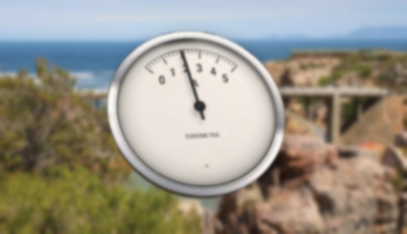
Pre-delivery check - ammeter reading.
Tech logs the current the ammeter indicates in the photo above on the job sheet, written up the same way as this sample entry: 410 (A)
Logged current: 2 (A)
